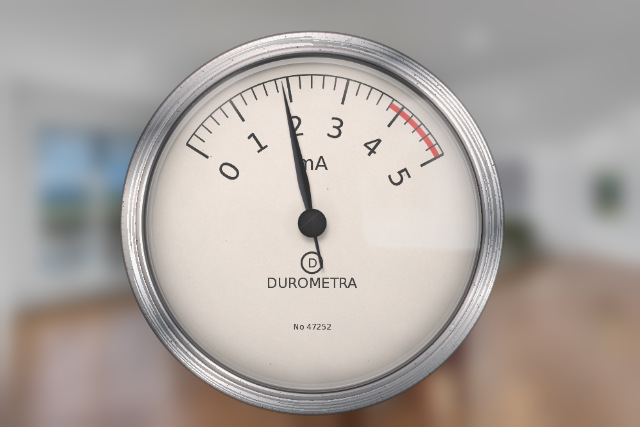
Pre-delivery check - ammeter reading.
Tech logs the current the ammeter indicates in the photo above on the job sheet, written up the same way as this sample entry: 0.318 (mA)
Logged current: 1.9 (mA)
